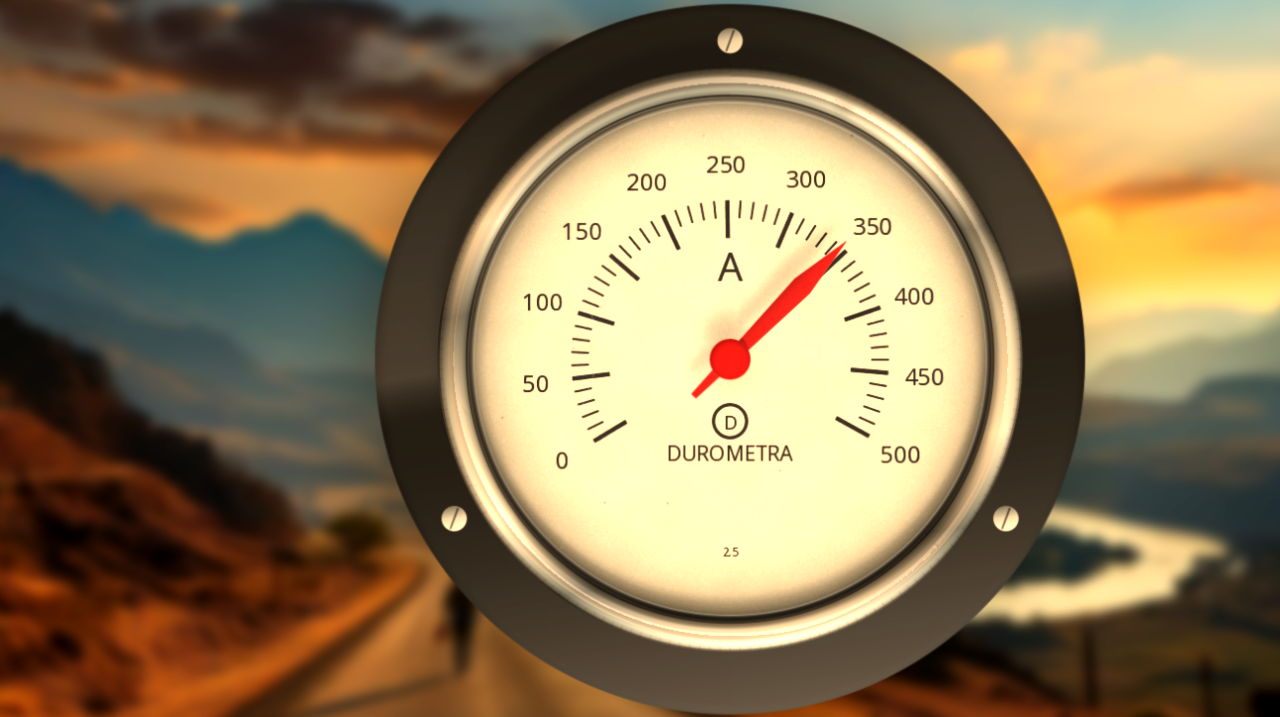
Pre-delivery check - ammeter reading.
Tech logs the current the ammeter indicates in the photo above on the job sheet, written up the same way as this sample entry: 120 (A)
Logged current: 345 (A)
